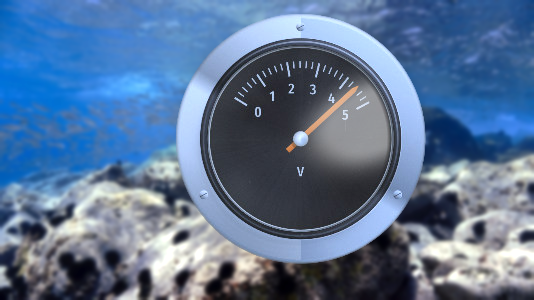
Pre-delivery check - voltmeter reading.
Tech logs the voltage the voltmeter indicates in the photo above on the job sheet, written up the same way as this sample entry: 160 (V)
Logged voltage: 4.4 (V)
